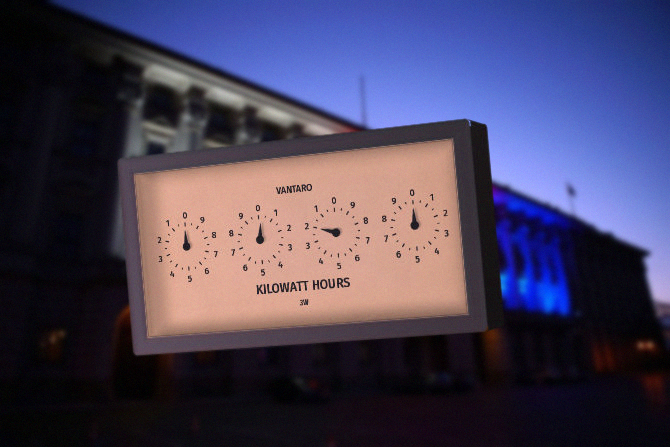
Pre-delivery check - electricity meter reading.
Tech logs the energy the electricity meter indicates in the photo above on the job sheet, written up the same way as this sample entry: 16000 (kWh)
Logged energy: 20 (kWh)
